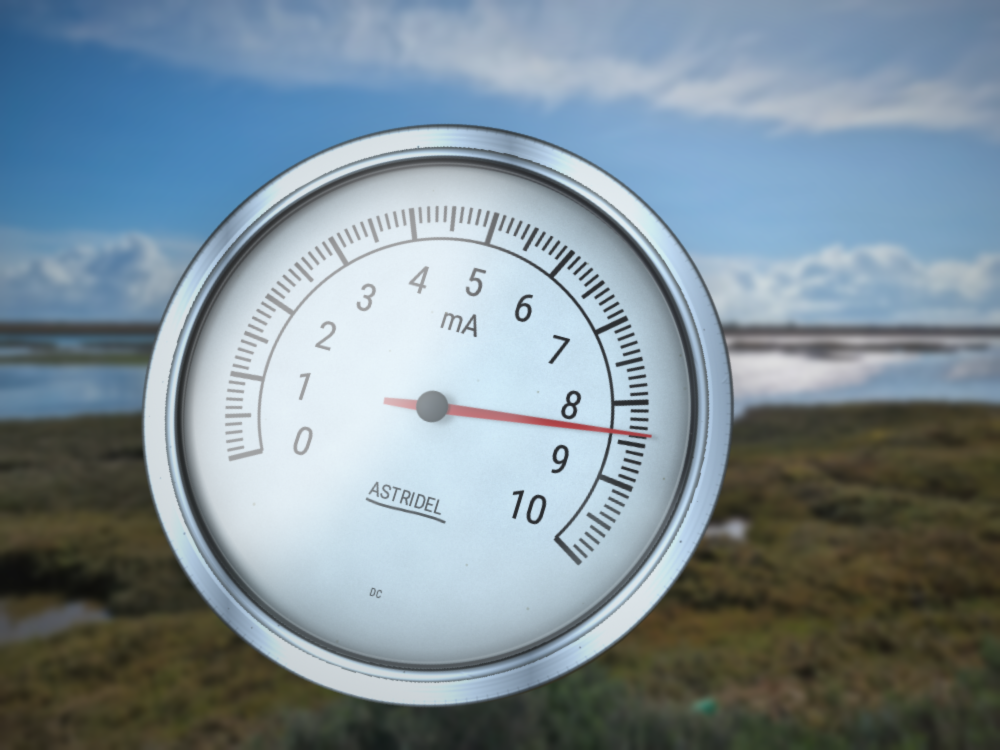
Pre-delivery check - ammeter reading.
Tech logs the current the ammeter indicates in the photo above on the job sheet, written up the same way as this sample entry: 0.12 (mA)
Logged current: 8.4 (mA)
